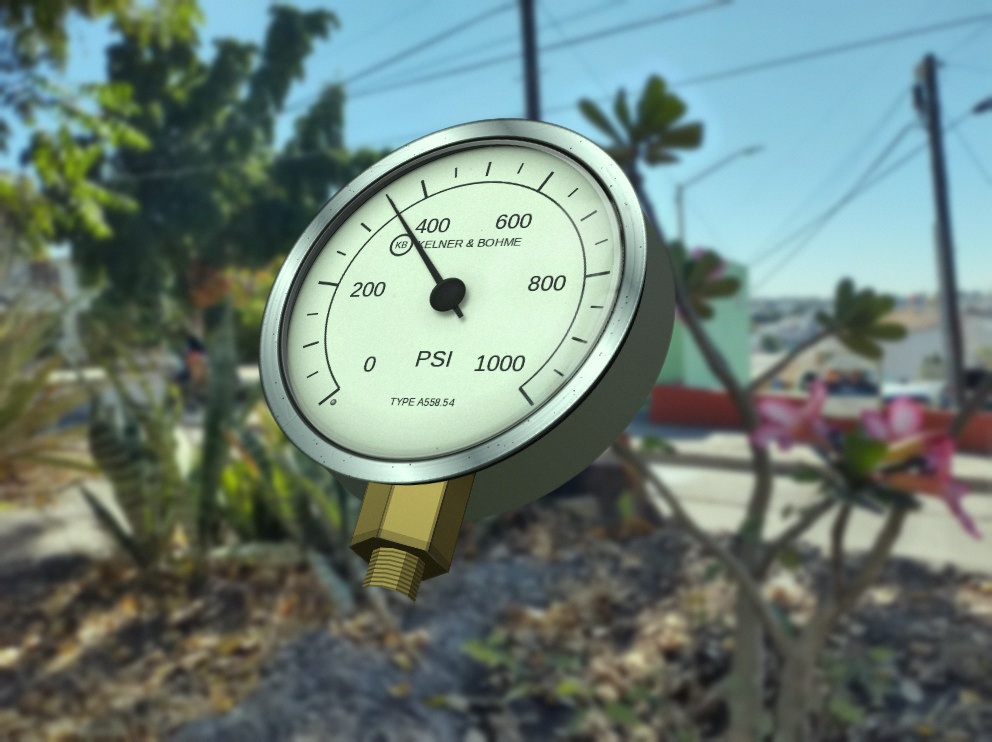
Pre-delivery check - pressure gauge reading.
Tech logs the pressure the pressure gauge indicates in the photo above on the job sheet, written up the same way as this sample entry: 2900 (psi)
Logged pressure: 350 (psi)
